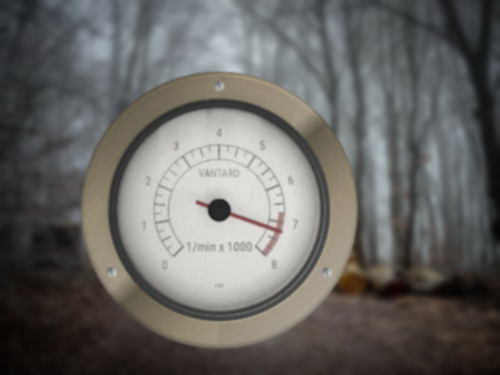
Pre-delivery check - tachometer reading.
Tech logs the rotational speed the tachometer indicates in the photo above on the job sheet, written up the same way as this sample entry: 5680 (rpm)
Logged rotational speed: 7250 (rpm)
